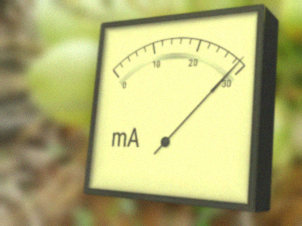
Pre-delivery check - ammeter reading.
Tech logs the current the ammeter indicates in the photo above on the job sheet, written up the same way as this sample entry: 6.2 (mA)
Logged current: 29 (mA)
